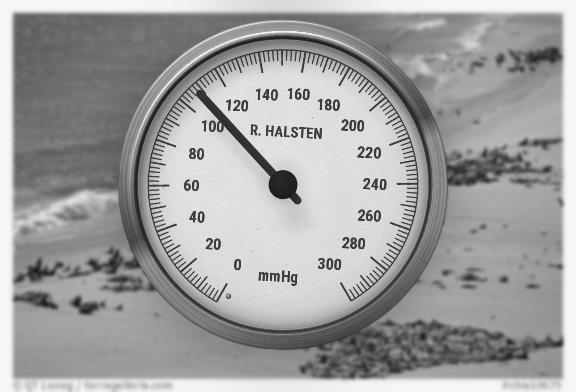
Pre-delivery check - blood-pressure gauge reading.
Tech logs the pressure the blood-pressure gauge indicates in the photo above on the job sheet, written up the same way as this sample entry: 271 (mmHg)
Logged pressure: 108 (mmHg)
